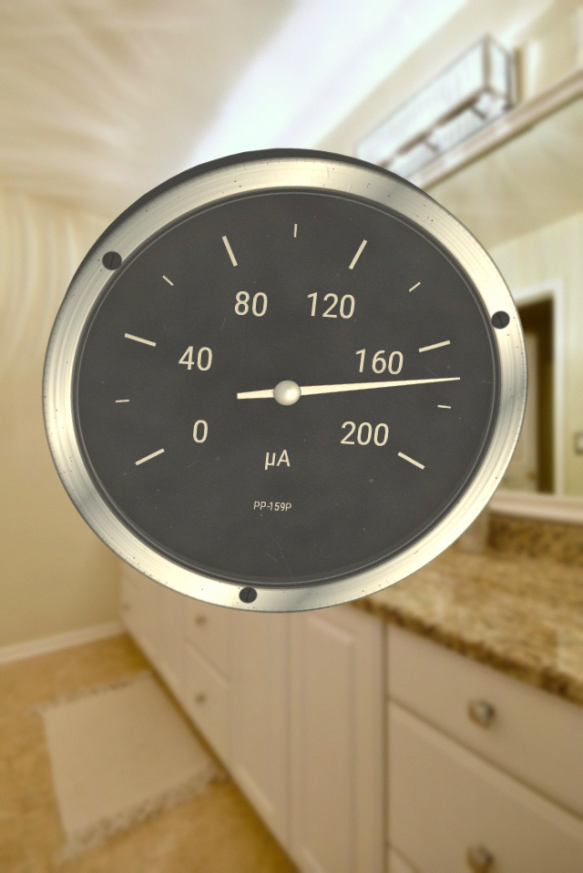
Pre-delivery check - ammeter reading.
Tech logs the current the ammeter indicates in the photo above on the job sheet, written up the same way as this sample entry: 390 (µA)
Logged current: 170 (µA)
